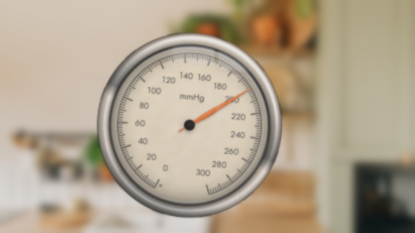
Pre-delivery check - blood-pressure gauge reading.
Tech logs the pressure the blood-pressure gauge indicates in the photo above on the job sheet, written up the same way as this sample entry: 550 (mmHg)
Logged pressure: 200 (mmHg)
